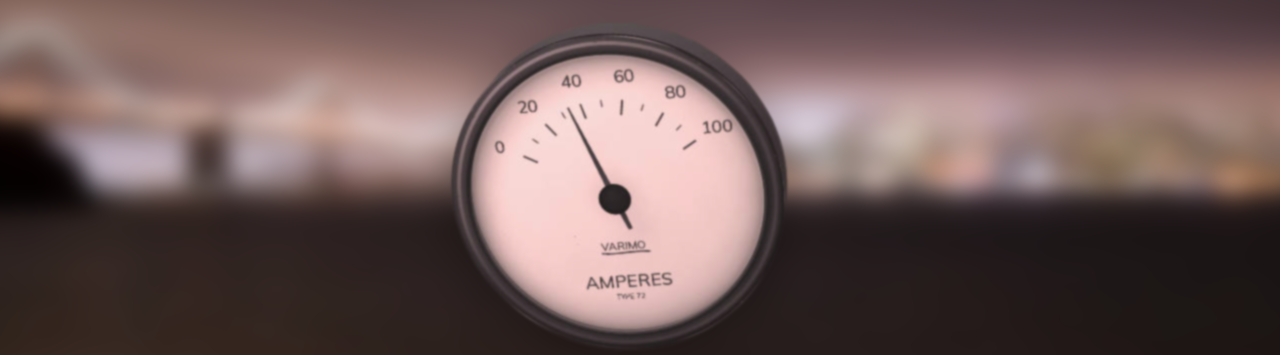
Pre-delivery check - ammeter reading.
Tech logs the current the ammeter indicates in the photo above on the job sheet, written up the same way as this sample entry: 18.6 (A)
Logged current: 35 (A)
